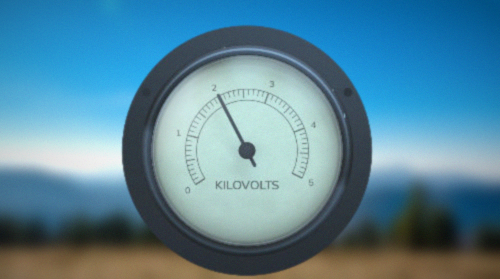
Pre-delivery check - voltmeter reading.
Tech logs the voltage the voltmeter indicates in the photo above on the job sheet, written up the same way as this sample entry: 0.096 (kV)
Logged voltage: 2 (kV)
